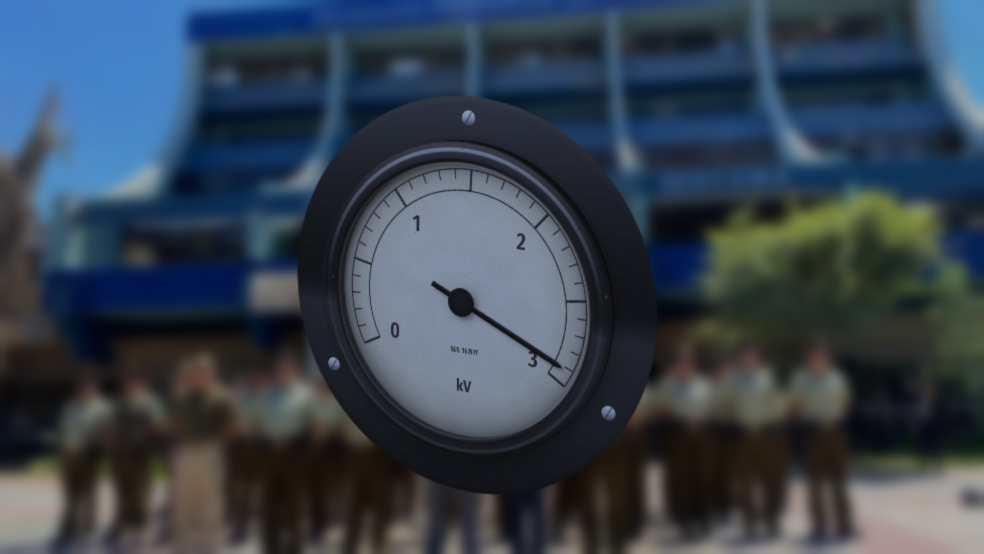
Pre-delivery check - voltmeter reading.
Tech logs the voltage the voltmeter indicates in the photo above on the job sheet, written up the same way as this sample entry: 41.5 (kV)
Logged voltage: 2.9 (kV)
